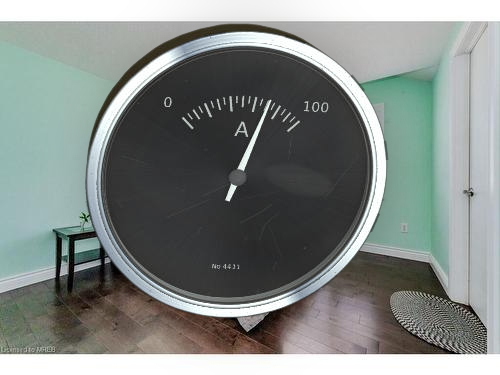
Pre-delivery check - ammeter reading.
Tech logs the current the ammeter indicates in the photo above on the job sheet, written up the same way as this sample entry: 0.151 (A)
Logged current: 70 (A)
